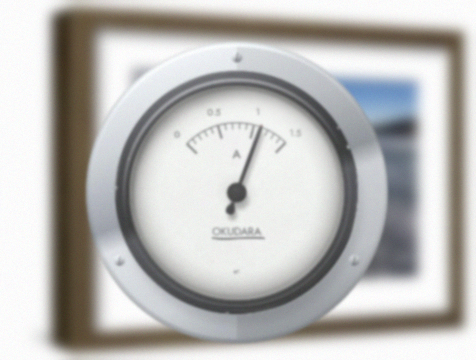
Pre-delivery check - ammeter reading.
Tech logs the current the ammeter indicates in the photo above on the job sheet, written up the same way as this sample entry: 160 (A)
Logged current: 1.1 (A)
